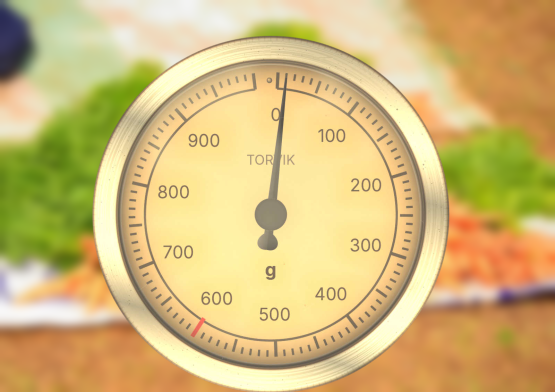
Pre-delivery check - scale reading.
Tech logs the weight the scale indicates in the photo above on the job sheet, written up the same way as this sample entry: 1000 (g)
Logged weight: 10 (g)
